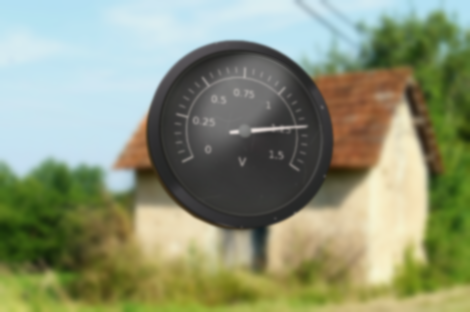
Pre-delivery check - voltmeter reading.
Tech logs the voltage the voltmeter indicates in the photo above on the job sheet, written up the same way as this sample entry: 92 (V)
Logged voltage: 1.25 (V)
